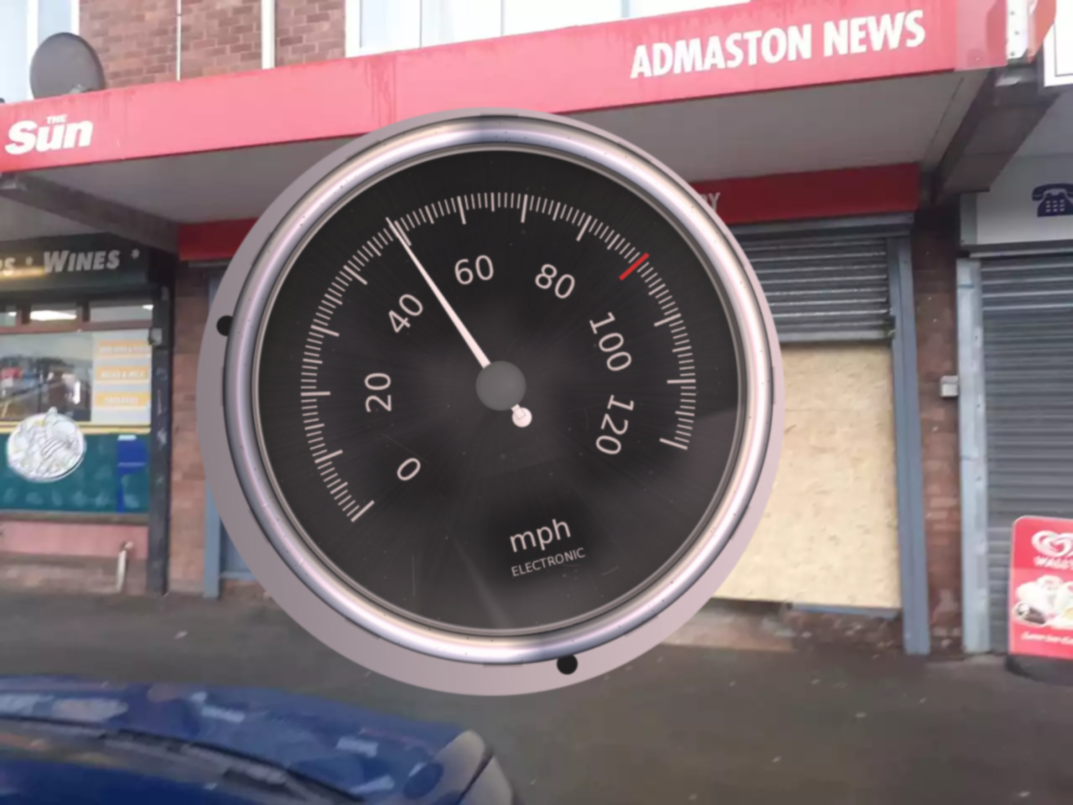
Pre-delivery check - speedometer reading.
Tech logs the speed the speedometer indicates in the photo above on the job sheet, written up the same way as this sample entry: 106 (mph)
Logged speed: 49 (mph)
